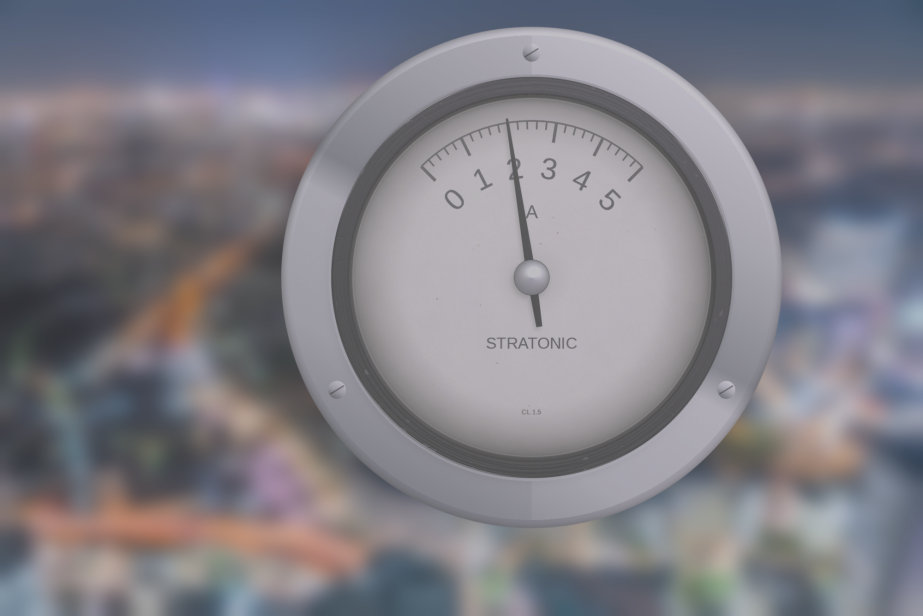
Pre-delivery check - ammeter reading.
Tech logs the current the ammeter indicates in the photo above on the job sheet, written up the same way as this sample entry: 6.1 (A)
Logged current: 2 (A)
